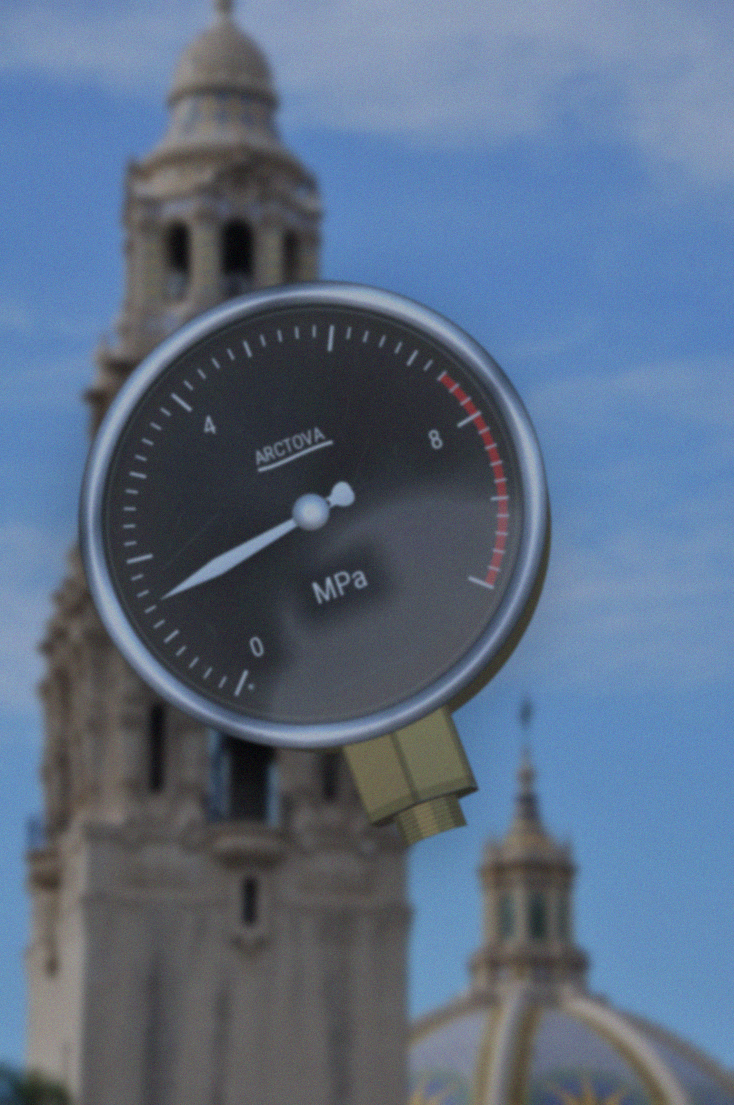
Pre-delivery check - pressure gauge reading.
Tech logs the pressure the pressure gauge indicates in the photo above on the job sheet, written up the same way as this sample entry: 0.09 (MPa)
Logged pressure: 1.4 (MPa)
